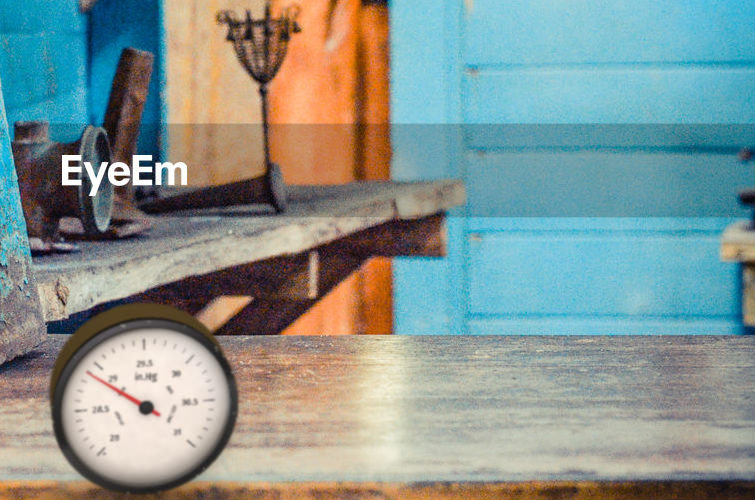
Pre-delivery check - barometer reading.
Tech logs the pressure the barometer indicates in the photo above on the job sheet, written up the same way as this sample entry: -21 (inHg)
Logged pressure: 28.9 (inHg)
